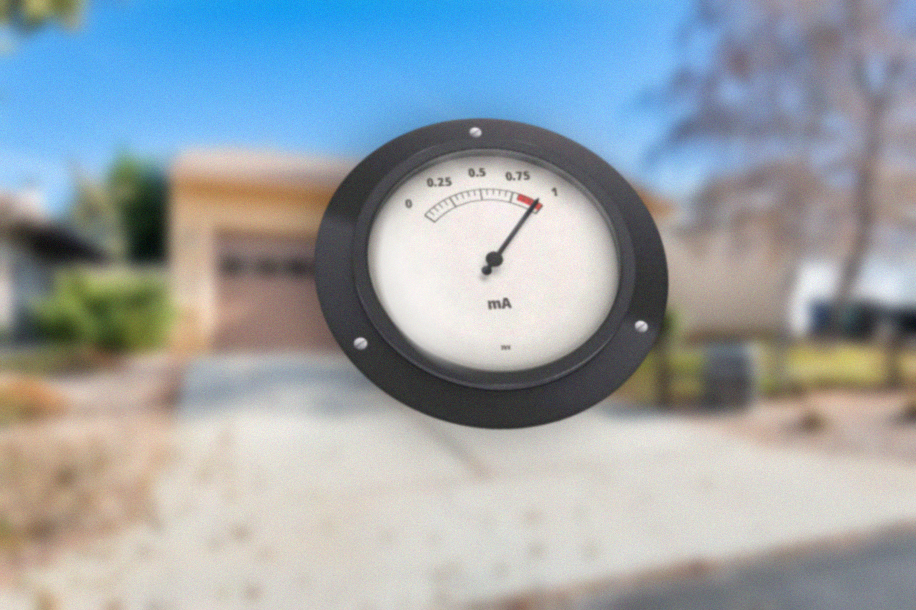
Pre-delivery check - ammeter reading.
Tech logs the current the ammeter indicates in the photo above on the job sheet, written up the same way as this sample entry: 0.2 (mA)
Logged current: 0.95 (mA)
